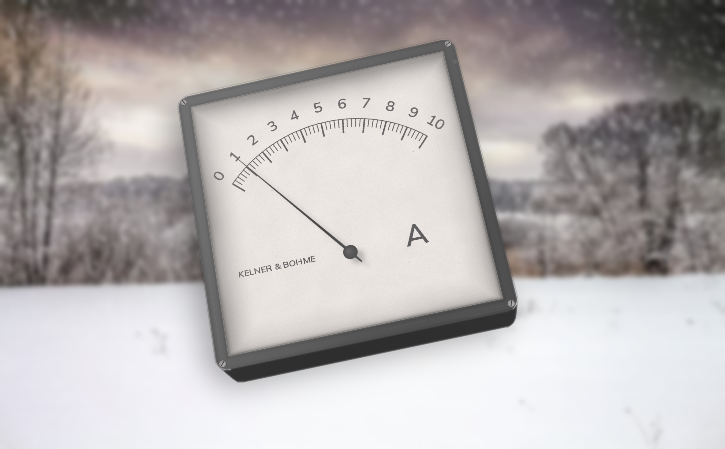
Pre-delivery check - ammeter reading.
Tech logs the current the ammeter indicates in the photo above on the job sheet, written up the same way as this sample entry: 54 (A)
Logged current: 1 (A)
